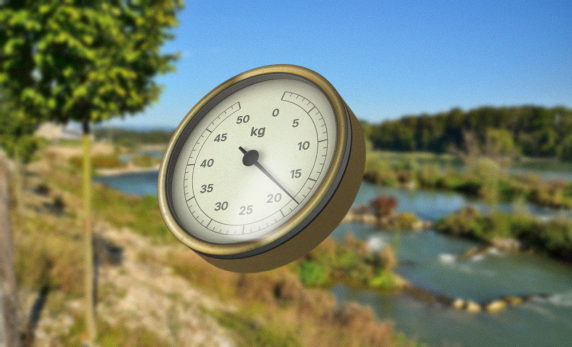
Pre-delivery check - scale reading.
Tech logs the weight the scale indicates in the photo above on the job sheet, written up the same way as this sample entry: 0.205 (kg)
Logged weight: 18 (kg)
